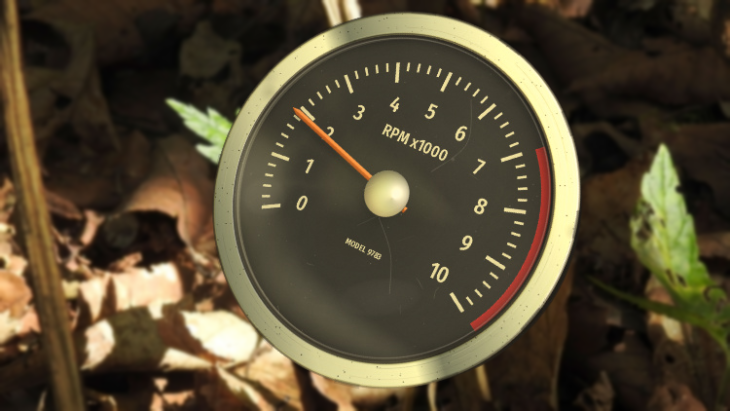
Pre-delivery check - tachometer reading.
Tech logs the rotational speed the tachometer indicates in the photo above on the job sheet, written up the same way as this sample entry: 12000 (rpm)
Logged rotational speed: 1900 (rpm)
